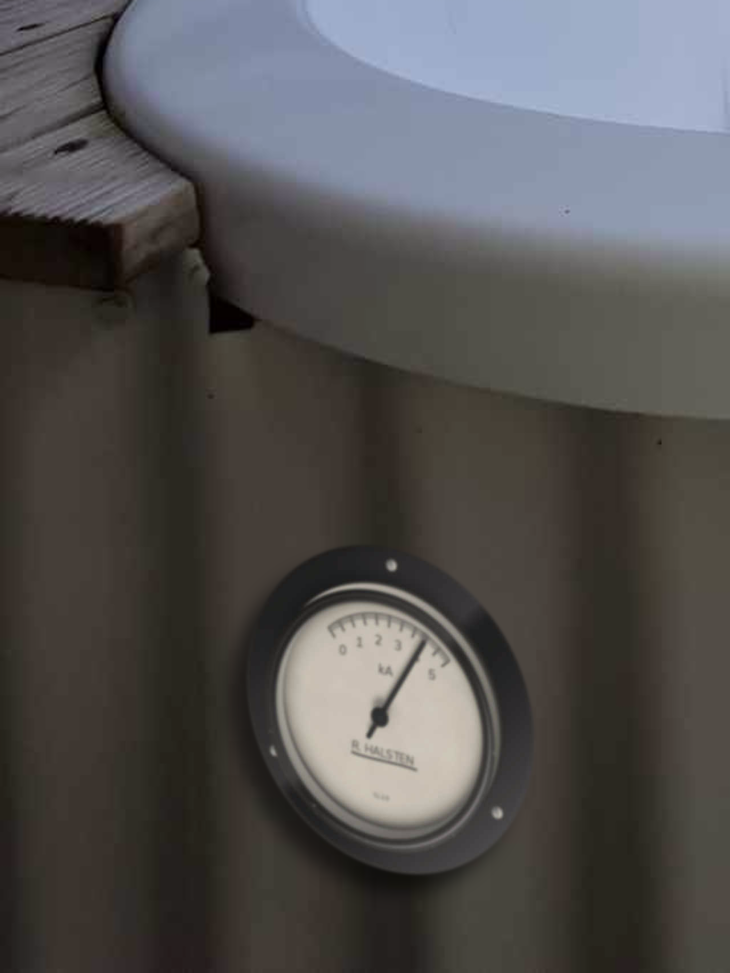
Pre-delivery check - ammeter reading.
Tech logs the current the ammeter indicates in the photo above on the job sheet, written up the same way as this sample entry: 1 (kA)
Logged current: 4 (kA)
